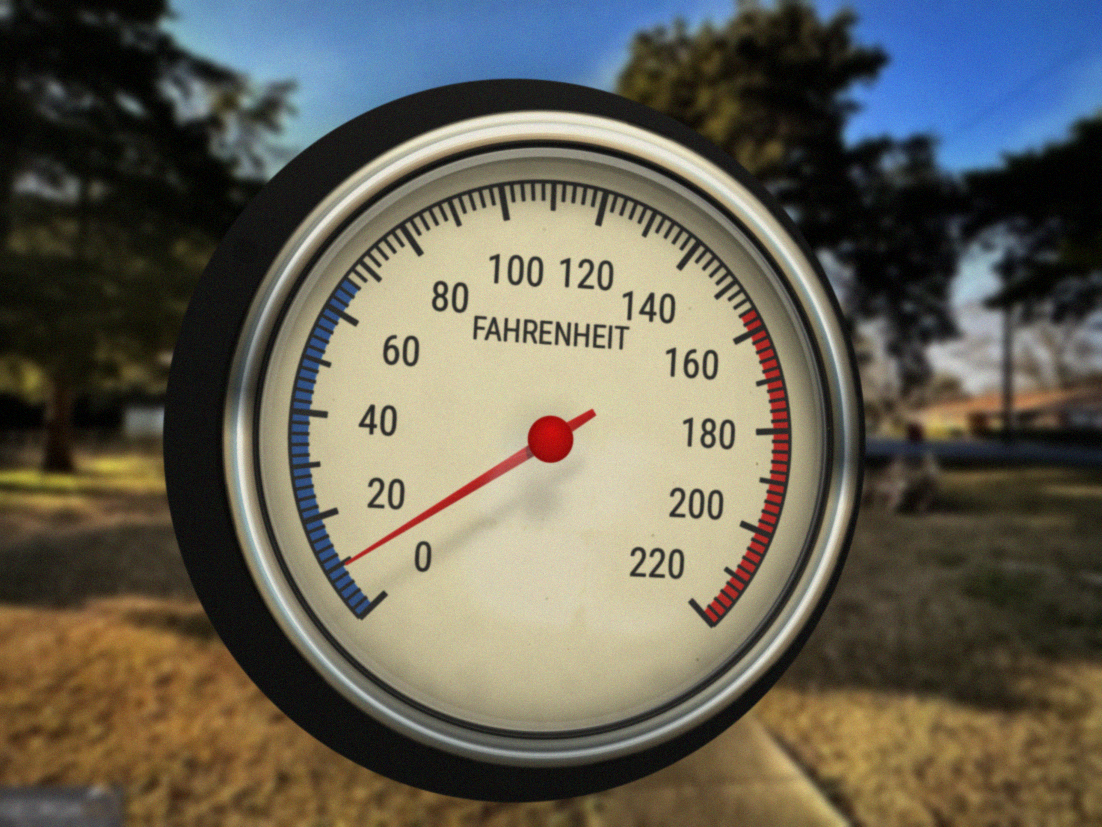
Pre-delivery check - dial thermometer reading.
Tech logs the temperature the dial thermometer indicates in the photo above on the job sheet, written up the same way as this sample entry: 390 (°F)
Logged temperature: 10 (°F)
